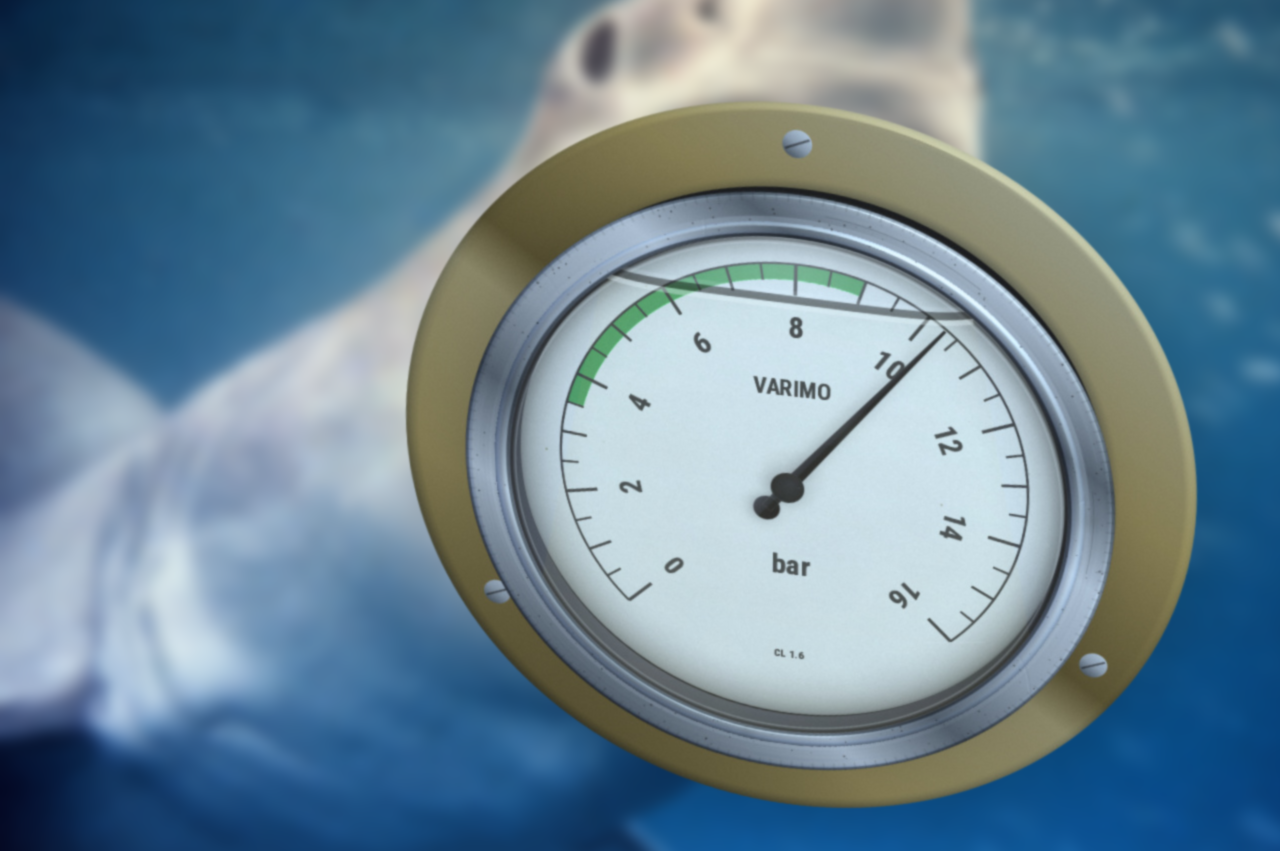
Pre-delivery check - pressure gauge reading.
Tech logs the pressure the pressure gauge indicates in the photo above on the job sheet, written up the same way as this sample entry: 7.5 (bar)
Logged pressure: 10.25 (bar)
